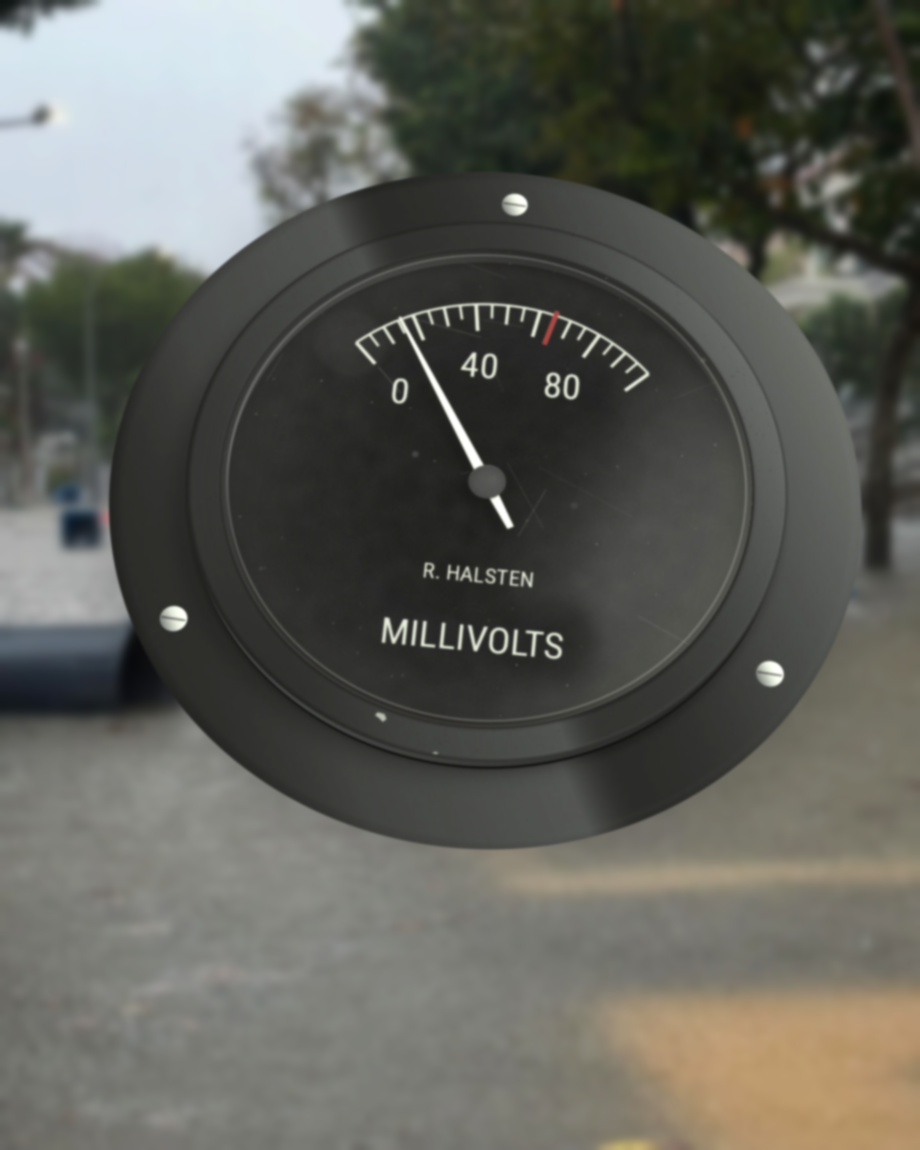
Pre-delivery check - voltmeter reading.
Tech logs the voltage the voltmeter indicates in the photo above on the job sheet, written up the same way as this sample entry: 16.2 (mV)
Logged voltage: 15 (mV)
